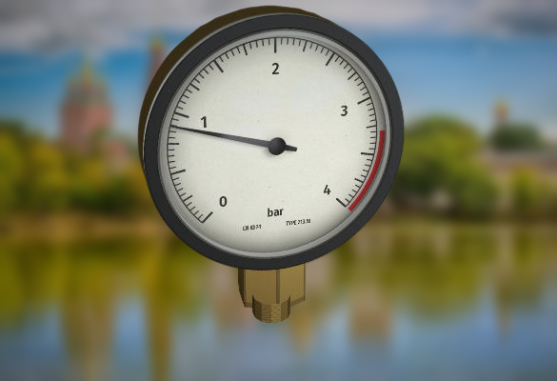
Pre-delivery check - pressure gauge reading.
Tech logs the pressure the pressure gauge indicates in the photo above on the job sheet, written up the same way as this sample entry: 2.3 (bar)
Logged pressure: 0.9 (bar)
